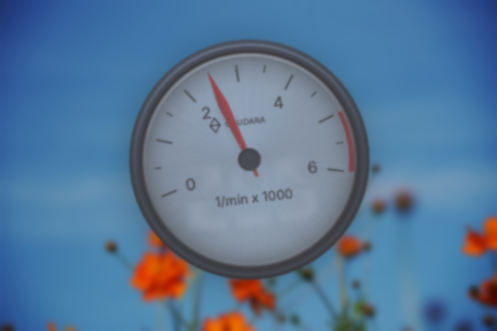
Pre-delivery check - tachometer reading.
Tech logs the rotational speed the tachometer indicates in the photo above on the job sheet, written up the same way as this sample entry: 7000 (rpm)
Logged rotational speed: 2500 (rpm)
